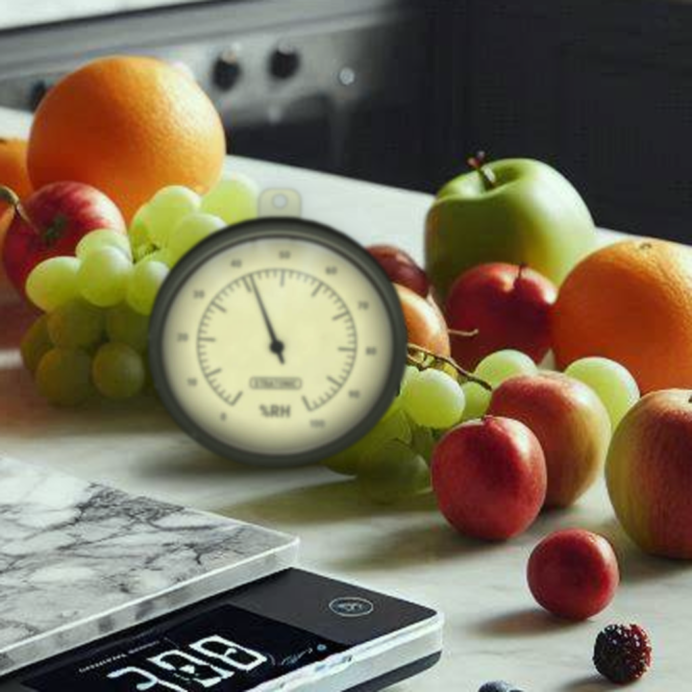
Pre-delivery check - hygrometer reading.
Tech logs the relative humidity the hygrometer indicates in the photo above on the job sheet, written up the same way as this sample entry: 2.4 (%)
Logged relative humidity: 42 (%)
